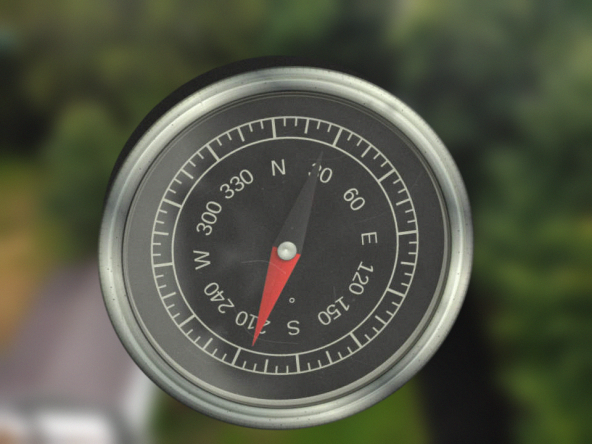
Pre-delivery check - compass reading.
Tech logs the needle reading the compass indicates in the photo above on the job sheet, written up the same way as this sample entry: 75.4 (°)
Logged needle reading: 205 (°)
